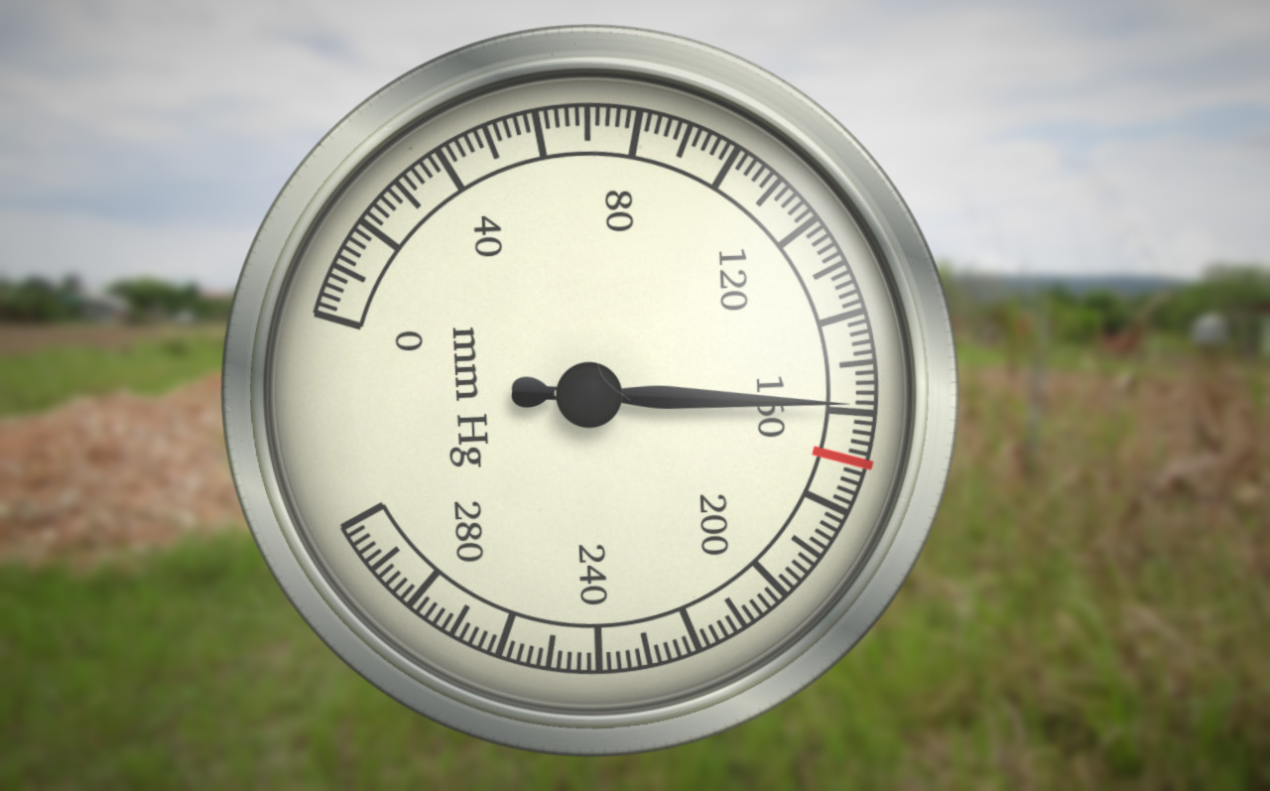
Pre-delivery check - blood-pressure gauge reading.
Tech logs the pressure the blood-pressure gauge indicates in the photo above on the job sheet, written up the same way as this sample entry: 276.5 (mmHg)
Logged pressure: 158 (mmHg)
